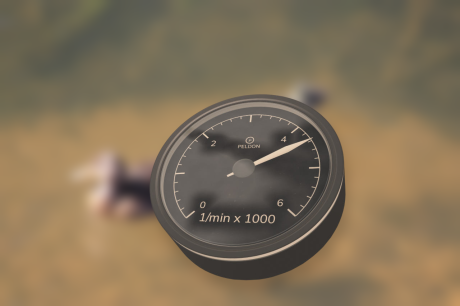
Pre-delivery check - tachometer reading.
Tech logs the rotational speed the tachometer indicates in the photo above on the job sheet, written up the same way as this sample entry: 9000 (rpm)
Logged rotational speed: 4400 (rpm)
